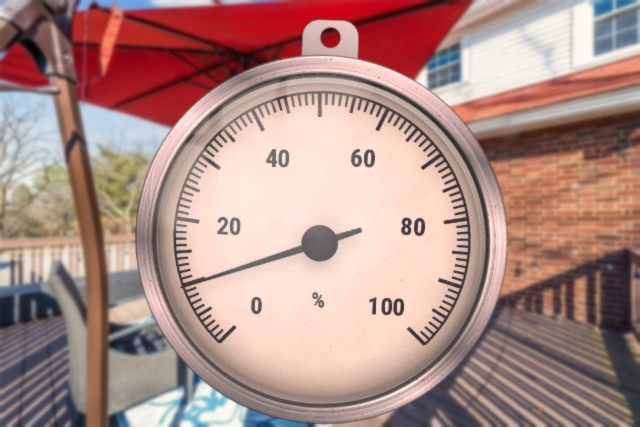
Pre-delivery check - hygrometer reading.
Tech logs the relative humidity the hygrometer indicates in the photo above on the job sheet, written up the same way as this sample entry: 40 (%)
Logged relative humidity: 10 (%)
